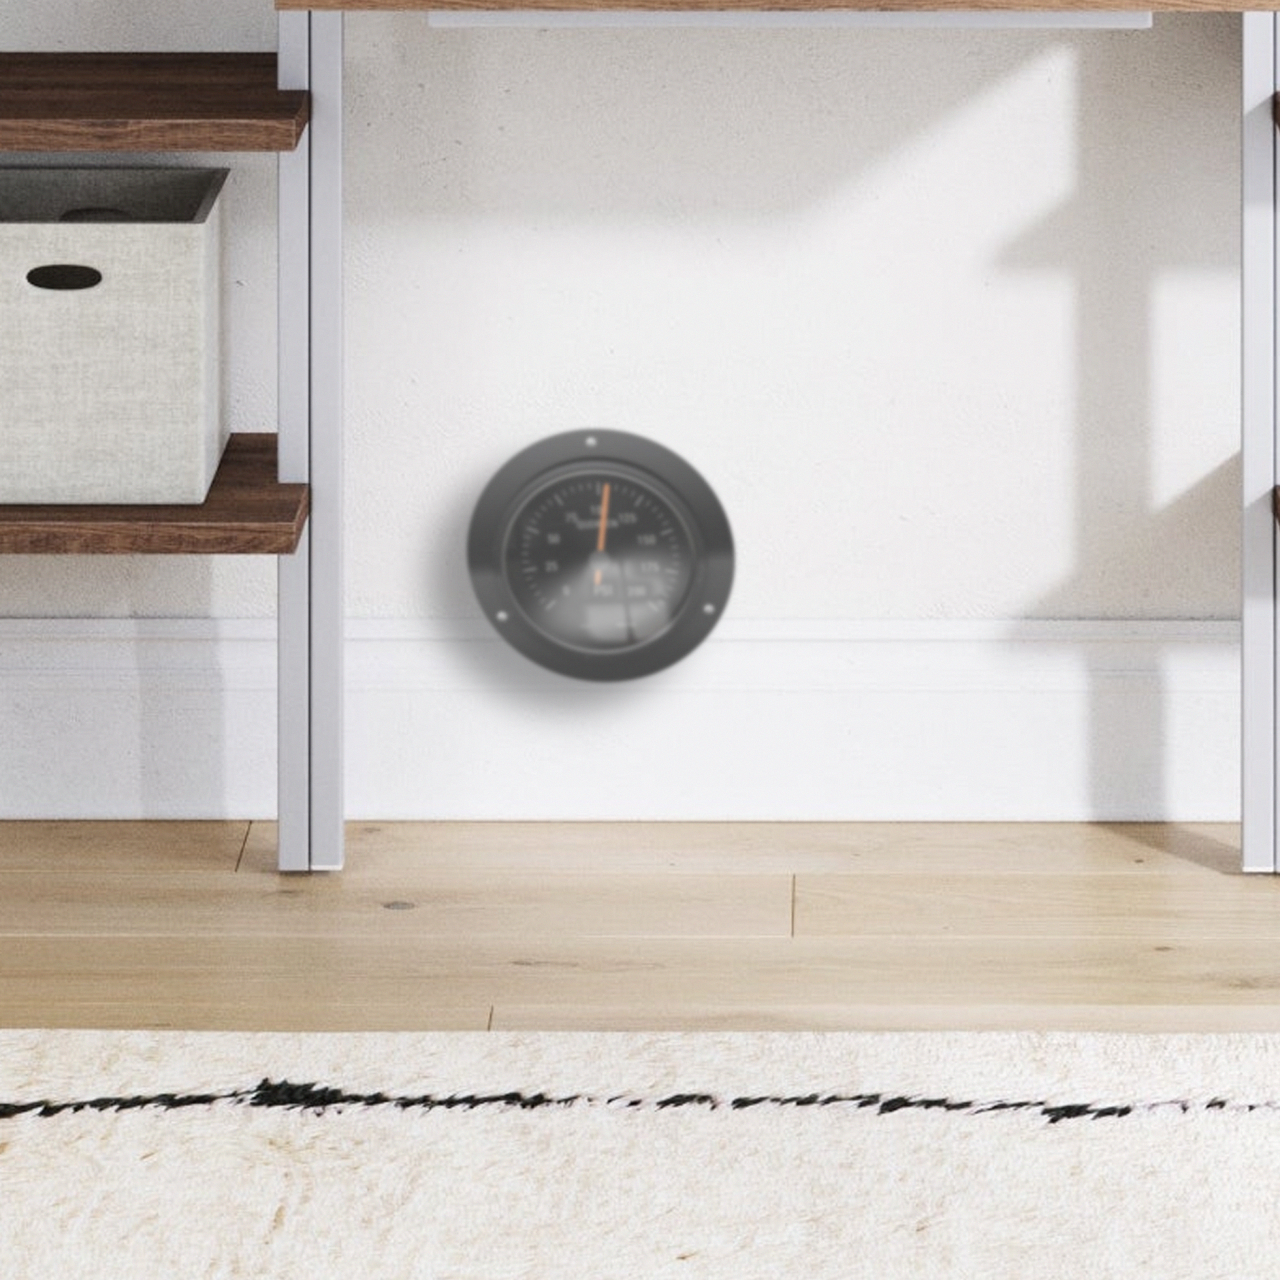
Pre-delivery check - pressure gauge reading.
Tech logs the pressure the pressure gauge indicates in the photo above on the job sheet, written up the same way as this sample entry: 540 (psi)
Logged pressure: 105 (psi)
